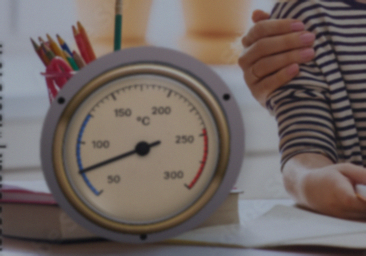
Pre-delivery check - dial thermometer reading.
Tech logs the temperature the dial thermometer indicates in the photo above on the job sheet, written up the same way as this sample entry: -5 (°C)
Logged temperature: 75 (°C)
